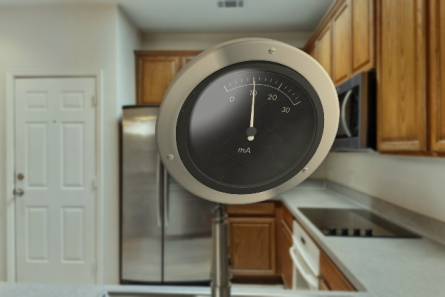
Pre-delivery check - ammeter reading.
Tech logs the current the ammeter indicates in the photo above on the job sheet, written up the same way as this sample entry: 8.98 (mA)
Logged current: 10 (mA)
